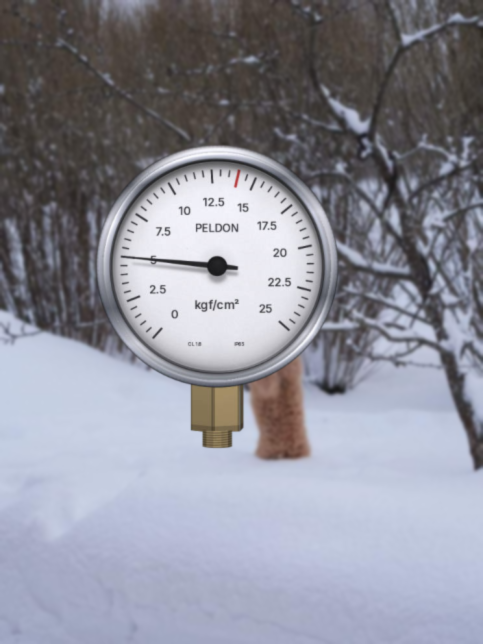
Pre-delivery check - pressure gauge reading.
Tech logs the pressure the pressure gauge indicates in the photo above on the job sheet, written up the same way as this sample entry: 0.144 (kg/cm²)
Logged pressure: 5 (kg/cm²)
